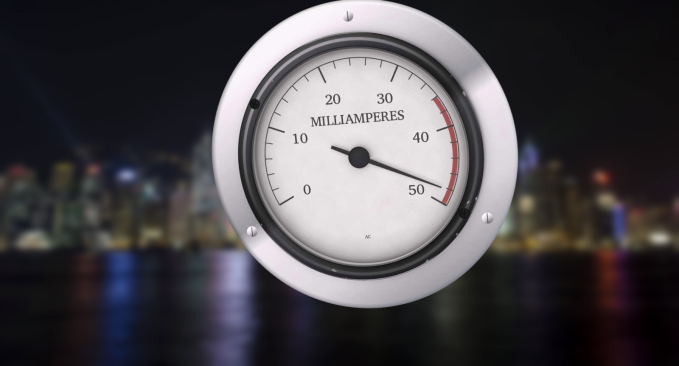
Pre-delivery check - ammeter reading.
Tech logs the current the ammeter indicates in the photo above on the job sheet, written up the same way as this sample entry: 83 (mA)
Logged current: 48 (mA)
